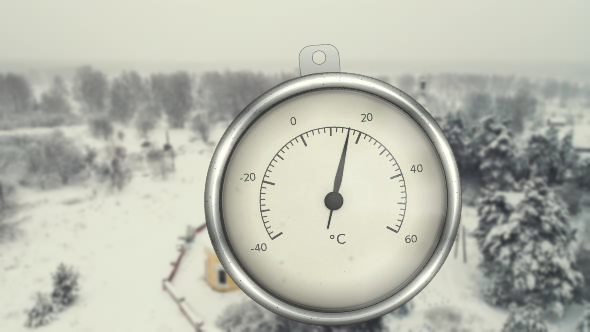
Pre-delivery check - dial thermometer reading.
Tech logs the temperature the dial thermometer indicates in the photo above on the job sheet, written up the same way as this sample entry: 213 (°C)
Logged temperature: 16 (°C)
